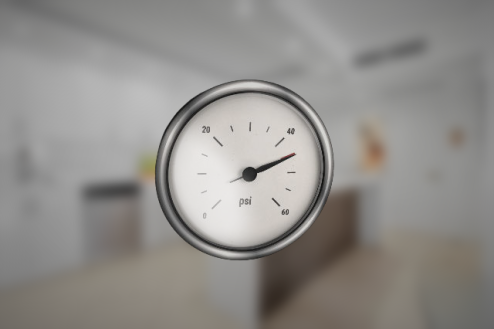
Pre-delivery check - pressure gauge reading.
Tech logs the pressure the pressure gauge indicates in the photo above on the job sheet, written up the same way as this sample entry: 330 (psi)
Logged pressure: 45 (psi)
